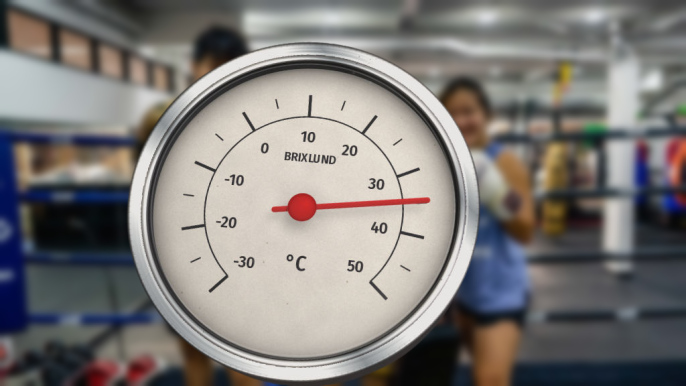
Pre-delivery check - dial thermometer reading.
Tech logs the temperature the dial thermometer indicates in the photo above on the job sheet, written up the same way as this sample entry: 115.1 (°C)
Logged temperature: 35 (°C)
